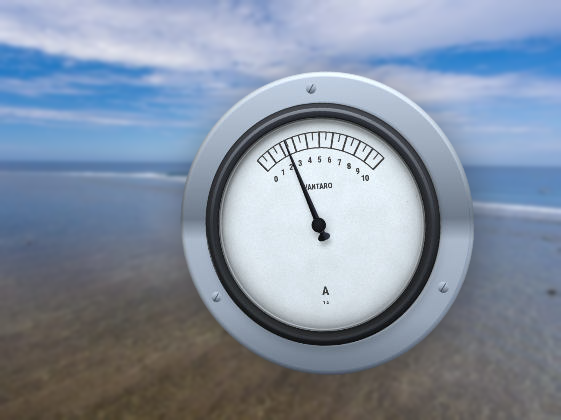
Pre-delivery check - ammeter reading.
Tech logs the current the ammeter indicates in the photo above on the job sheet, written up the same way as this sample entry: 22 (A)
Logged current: 2.5 (A)
